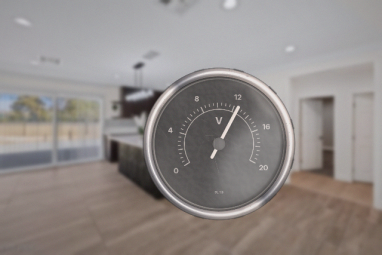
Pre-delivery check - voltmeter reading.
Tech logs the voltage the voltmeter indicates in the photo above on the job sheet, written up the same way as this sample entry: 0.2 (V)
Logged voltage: 12.5 (V)
